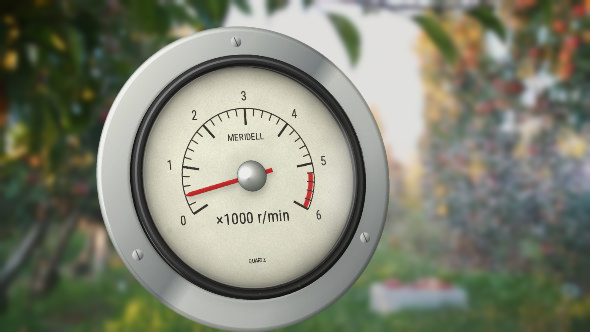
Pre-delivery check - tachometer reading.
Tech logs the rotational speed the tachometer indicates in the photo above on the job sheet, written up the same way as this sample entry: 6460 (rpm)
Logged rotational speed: 400 (rpm)
